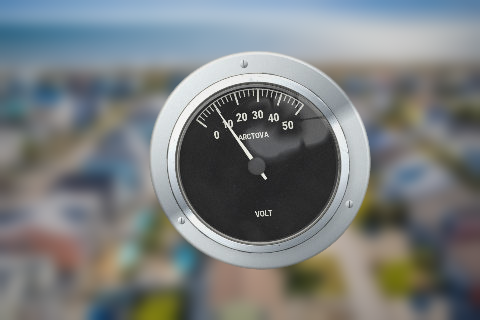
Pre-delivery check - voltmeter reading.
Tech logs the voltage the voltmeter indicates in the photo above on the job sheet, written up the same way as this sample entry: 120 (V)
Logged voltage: 10 (V)
